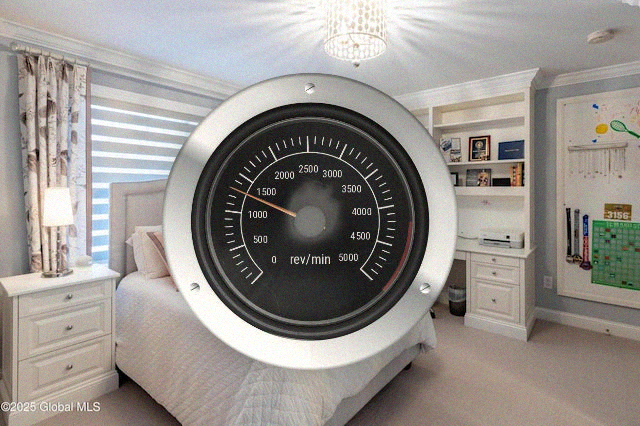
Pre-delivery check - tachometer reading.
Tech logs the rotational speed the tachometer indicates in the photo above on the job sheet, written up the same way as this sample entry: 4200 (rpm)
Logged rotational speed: 1300 (rpm)
